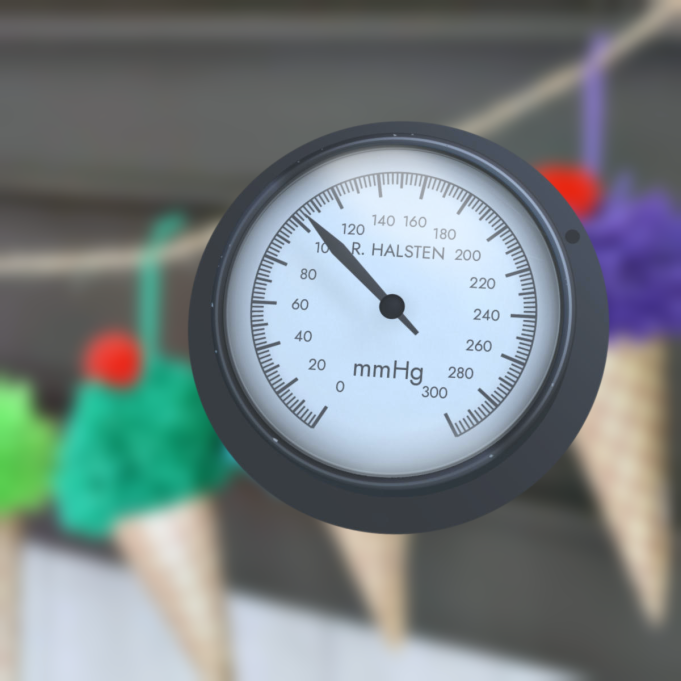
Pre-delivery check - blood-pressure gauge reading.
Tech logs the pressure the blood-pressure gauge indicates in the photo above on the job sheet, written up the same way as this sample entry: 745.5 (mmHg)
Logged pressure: 104 (mmHg)
